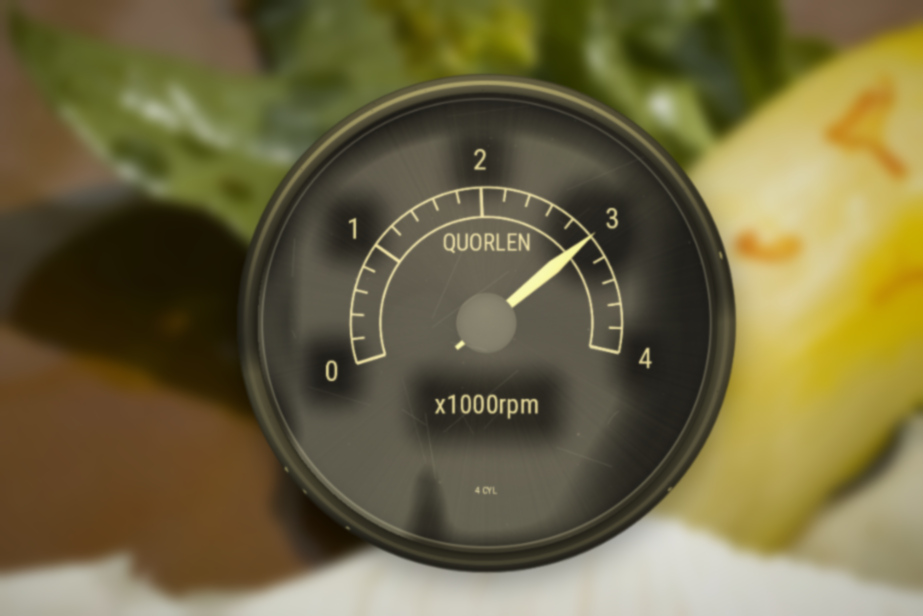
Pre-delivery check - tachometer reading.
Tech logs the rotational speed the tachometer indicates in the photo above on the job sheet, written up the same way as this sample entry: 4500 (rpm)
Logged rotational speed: 3000 (rpm)
